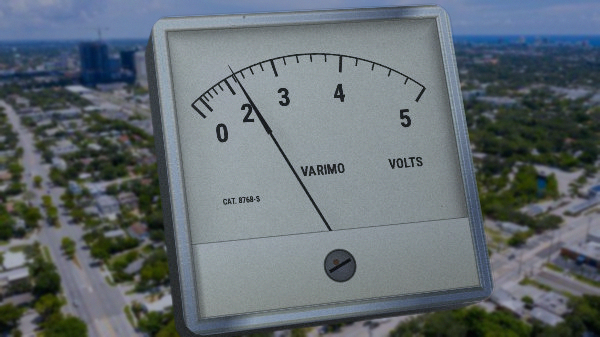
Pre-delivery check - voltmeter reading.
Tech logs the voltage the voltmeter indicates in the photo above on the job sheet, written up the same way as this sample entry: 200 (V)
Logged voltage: 2.2 (V)
